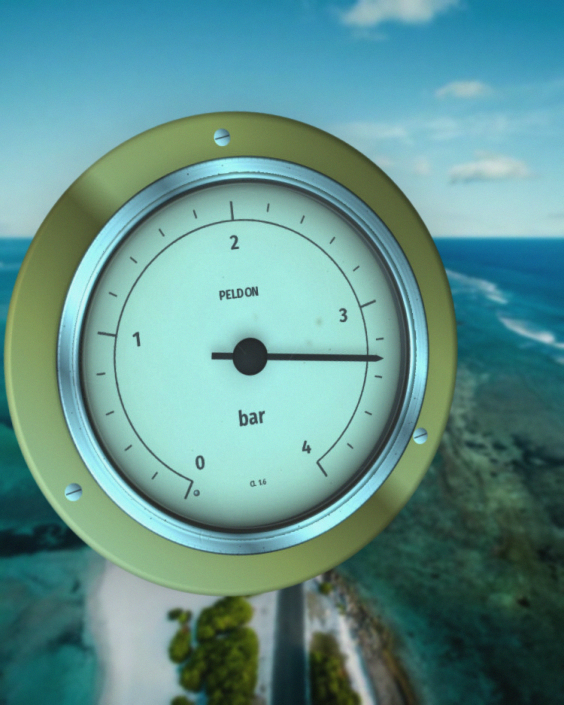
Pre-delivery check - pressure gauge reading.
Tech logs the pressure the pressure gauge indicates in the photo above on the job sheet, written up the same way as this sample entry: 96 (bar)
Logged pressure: 3.3 (bar)
